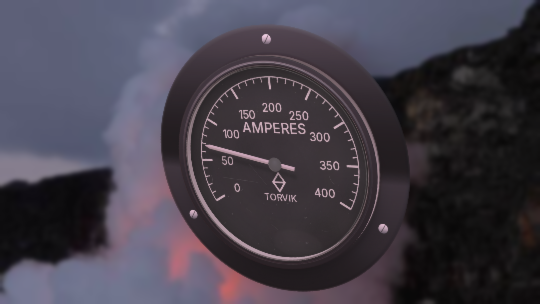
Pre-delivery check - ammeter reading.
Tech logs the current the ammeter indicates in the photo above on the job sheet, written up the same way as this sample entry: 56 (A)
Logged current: 70 (A)
